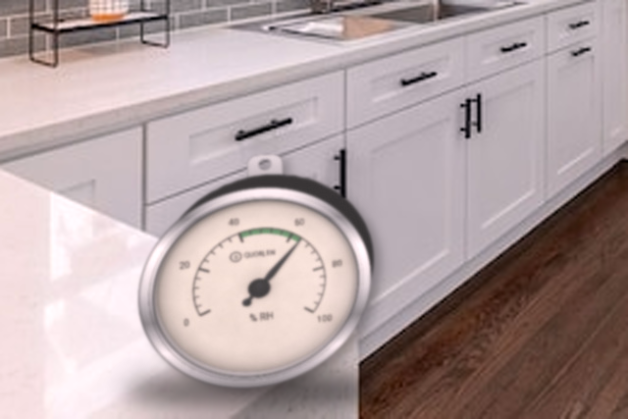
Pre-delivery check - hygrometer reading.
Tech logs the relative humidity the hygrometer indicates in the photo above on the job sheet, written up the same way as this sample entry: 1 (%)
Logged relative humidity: 64 (%)
